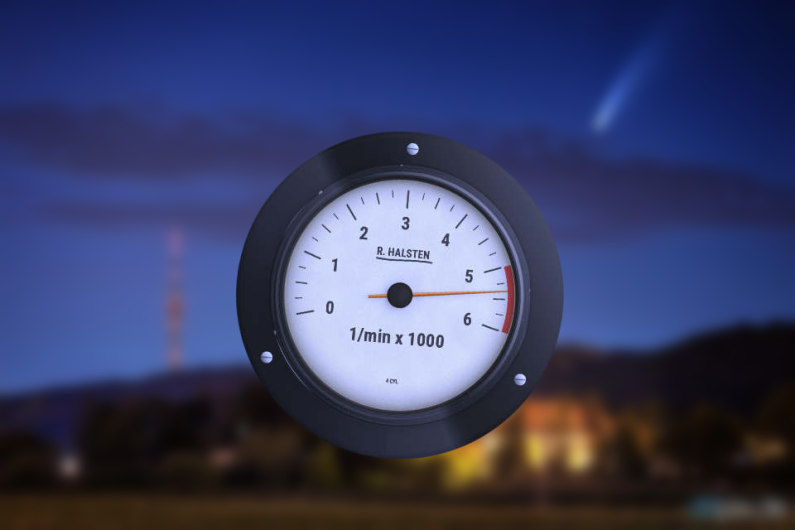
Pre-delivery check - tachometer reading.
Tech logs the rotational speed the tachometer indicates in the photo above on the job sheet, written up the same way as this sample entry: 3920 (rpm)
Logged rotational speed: 5375 (rpm)
